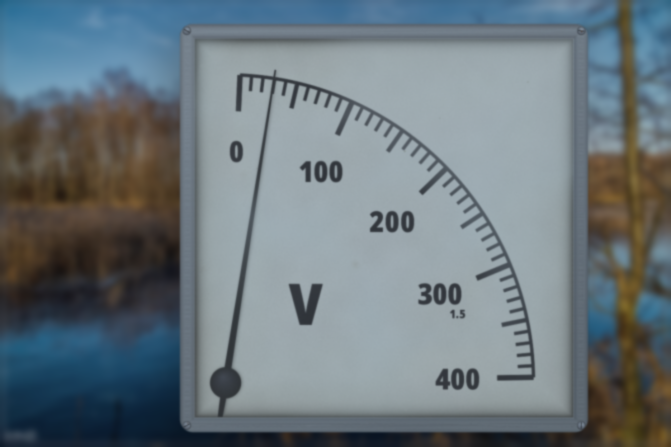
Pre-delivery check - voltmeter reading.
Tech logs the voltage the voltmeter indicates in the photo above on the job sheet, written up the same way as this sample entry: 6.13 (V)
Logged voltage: 30 (V)
